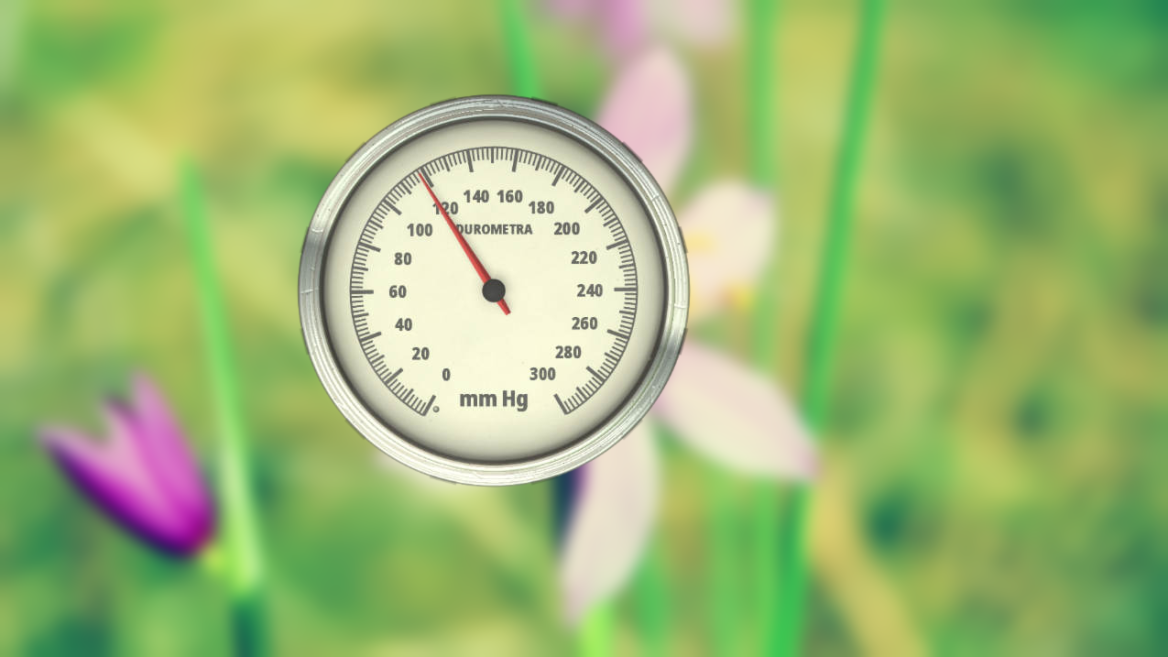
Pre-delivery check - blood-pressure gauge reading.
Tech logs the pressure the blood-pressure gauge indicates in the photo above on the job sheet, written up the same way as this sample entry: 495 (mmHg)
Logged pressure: 118 (mmHg)
